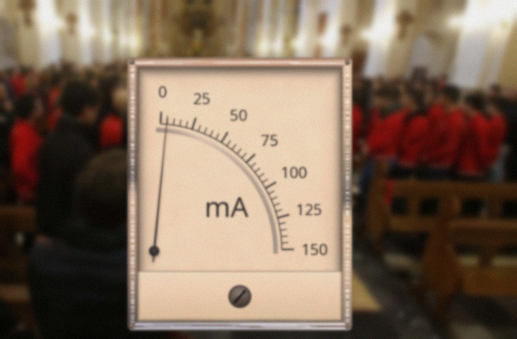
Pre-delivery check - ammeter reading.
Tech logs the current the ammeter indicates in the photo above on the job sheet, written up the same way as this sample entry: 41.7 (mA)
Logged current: 5 (mA)
